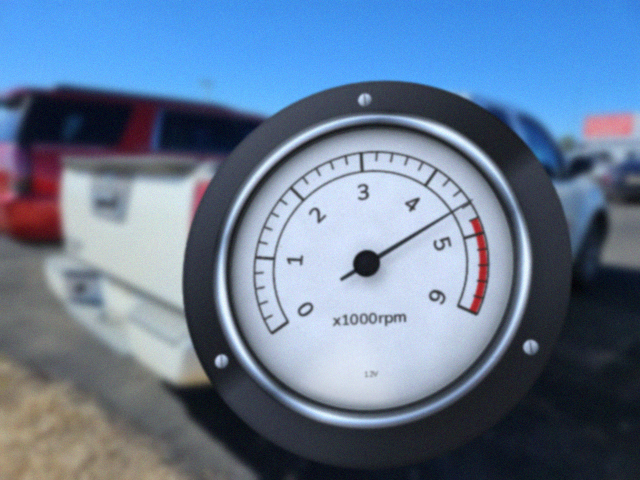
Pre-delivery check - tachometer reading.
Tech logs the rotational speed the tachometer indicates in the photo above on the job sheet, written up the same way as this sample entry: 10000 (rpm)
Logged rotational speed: 4600 (rpm)
